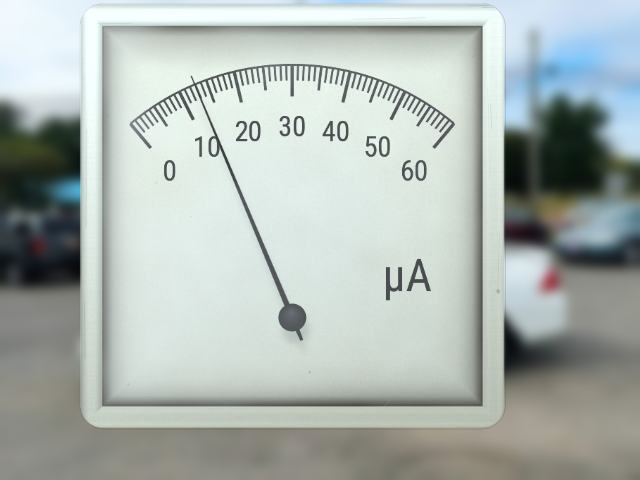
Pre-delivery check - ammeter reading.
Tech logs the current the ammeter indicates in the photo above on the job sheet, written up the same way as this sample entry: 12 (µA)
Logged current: 13 (µA)
